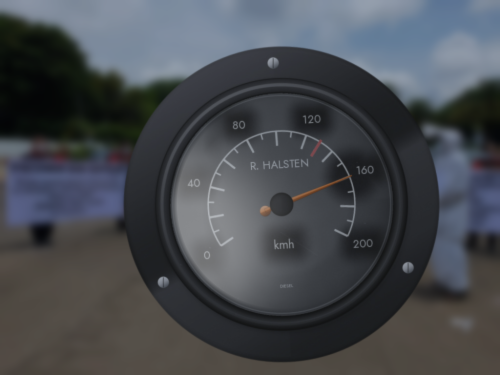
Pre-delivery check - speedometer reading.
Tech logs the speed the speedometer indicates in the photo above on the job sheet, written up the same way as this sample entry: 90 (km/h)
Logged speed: 160 (km/h)
